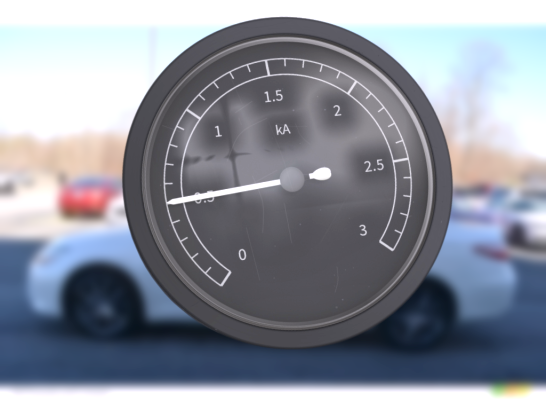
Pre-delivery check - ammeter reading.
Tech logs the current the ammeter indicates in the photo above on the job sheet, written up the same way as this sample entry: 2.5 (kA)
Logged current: 0.5 (kA)
